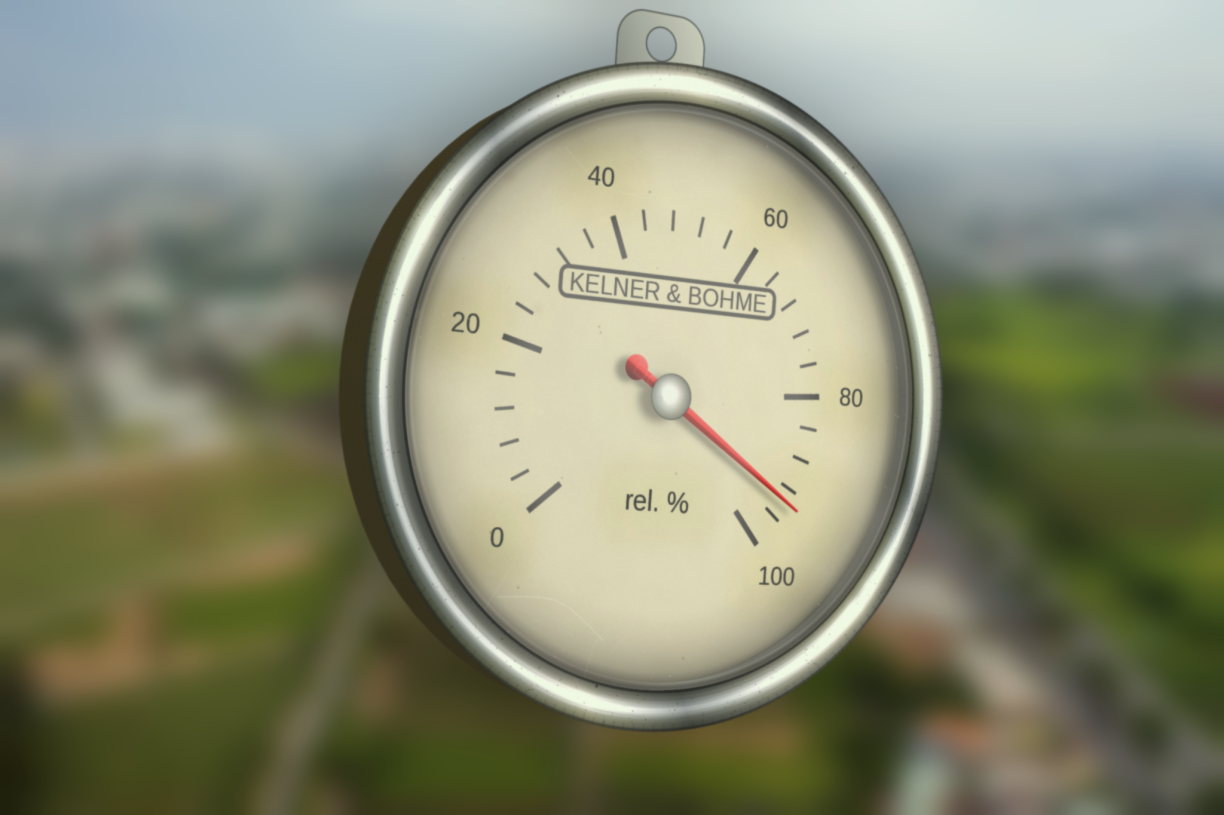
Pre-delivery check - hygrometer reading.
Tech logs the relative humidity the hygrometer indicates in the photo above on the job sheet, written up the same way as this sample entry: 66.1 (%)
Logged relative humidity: 94 (%)
